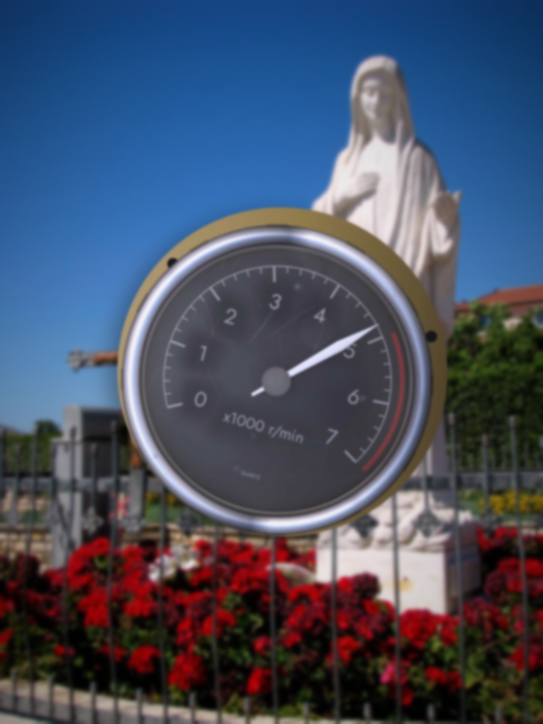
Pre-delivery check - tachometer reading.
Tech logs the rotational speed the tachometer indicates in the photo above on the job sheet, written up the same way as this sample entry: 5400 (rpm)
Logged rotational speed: 4800 (rpm)
